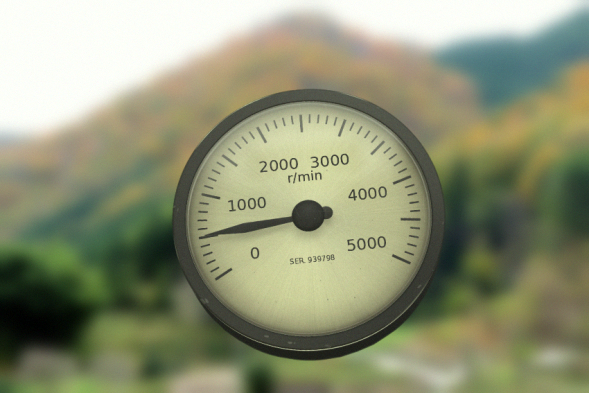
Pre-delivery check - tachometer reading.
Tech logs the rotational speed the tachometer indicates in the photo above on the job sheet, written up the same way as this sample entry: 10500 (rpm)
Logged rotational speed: 500 (rpm)
